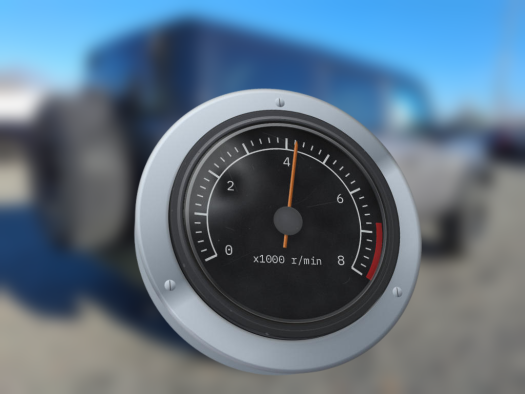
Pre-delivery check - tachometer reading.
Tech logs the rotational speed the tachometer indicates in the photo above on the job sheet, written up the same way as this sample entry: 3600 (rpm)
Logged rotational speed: 4200 (rpm)
